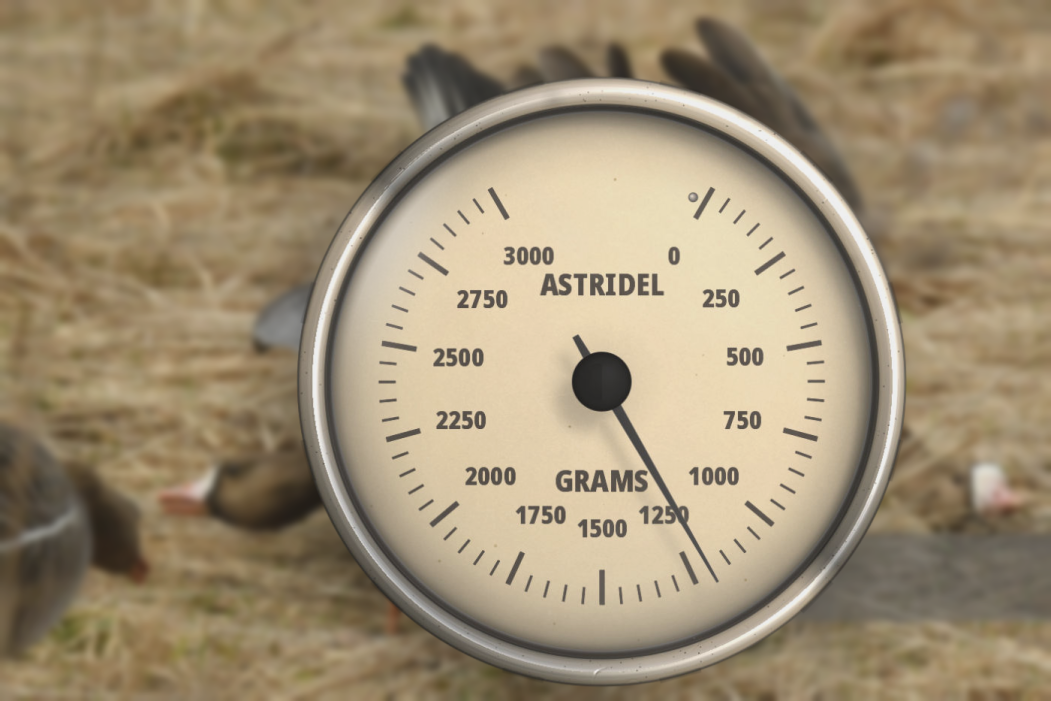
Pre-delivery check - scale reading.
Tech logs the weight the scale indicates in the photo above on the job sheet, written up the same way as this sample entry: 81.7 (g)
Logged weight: 1200 (g)
